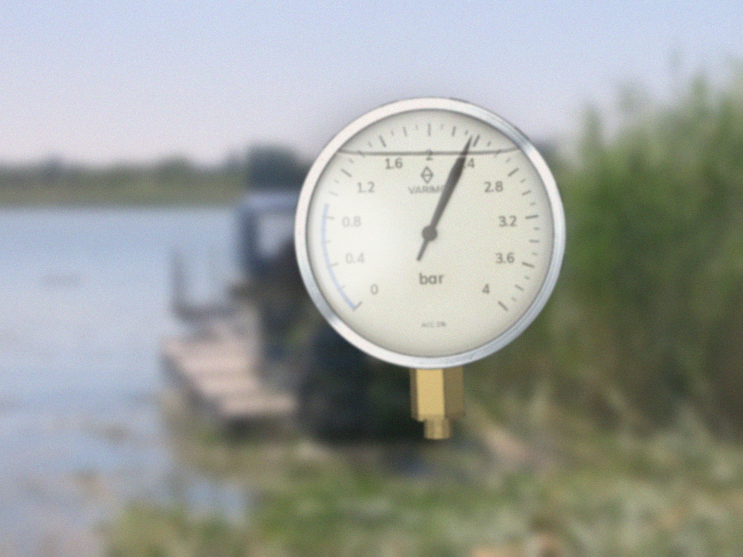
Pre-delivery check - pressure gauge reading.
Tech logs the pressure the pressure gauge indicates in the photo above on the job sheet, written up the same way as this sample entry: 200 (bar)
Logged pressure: 2.35 (bar)
